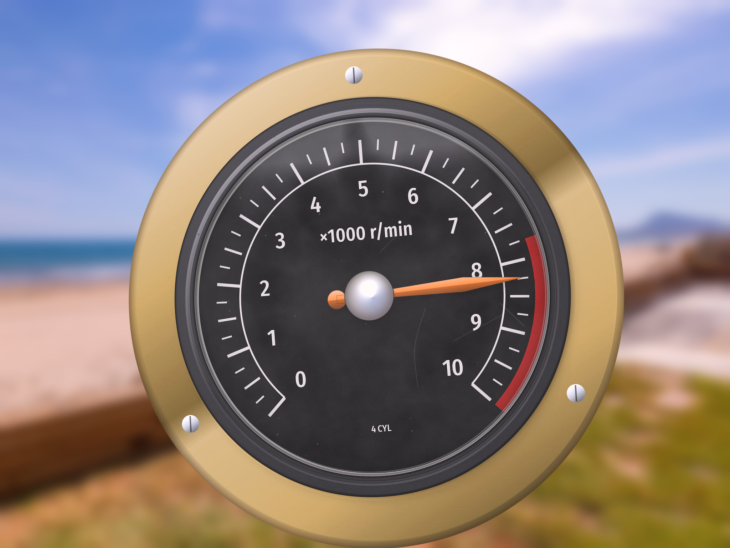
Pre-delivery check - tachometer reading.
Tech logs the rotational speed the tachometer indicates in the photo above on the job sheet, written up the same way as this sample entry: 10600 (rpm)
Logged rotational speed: 8250 (rpm)
